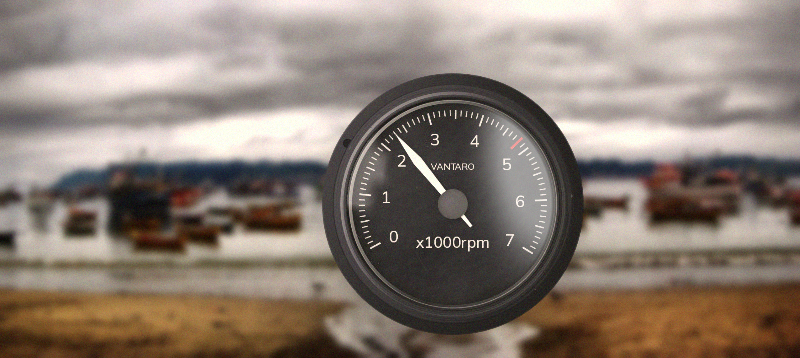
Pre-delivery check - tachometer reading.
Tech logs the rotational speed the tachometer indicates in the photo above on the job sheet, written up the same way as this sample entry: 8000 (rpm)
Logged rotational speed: 2300 (rpm)
